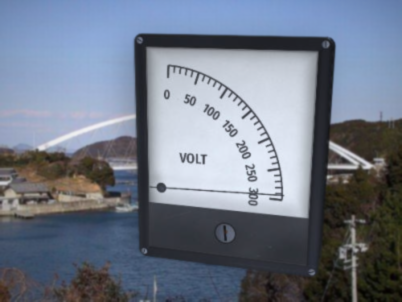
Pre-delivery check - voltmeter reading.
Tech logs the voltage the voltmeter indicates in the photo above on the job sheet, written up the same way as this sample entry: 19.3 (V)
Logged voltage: 290 (V)
